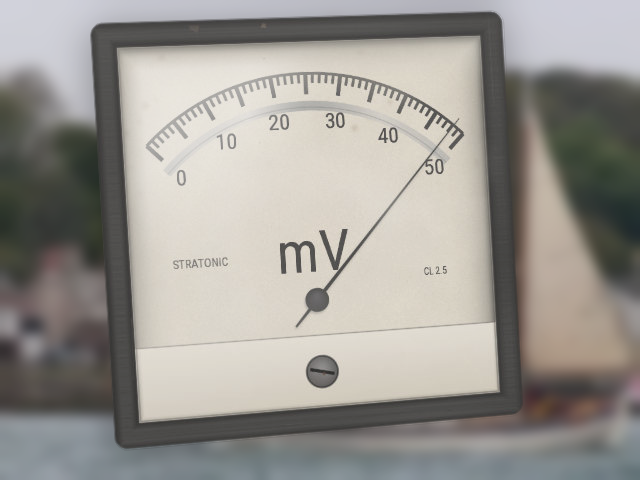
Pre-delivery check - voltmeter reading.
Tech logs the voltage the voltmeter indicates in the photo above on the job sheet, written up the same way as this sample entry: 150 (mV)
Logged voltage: 48 (mV)
